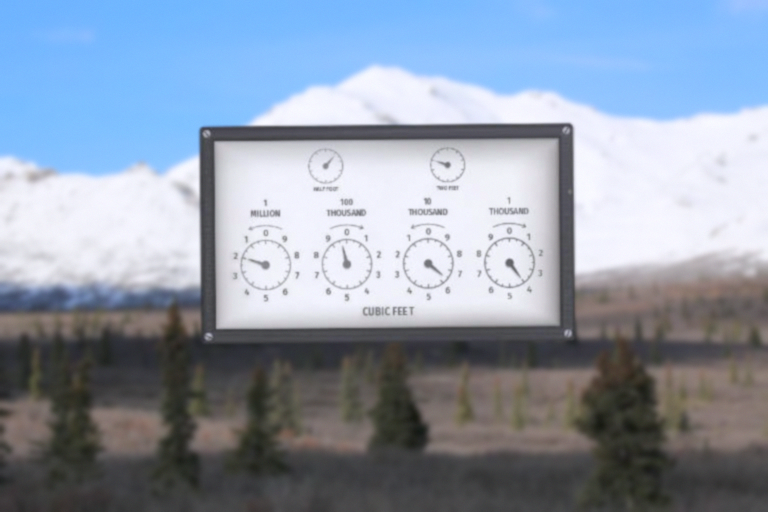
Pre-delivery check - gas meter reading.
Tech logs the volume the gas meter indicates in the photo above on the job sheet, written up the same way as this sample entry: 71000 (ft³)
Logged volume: 196400 (ft³)
